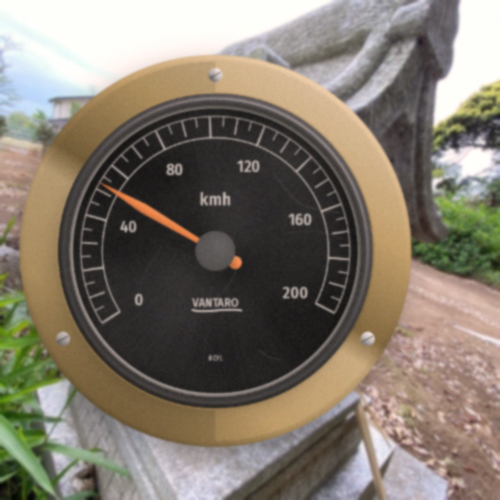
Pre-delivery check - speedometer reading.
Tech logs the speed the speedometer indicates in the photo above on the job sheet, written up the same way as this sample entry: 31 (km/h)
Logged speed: 52.5 (km/h)
